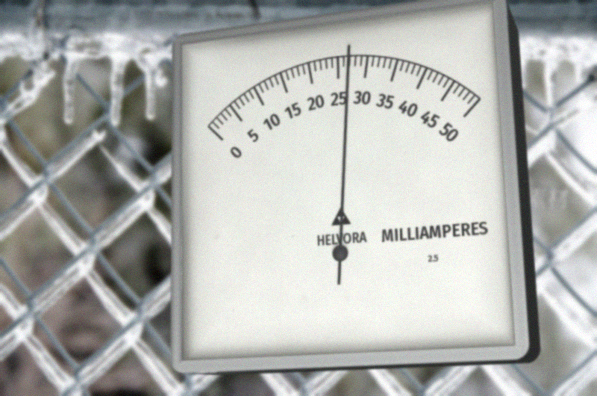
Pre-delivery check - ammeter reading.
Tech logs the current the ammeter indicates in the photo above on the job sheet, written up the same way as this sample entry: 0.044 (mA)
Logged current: 27 (mA)
